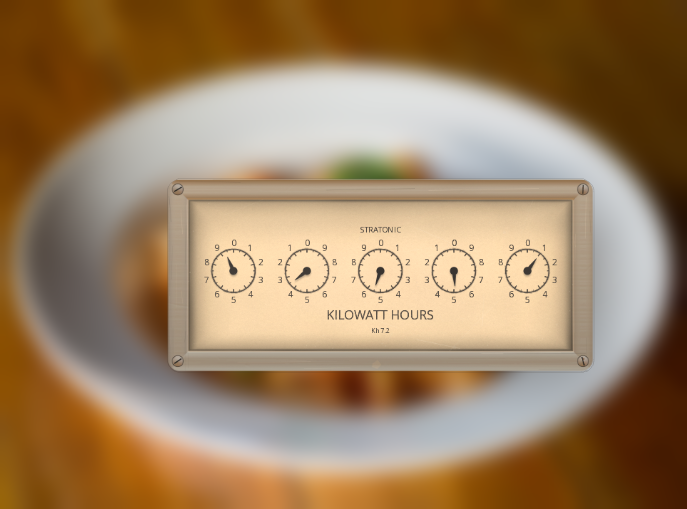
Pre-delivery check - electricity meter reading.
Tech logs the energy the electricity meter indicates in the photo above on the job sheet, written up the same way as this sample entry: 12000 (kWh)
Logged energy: 93551 (kWh)
